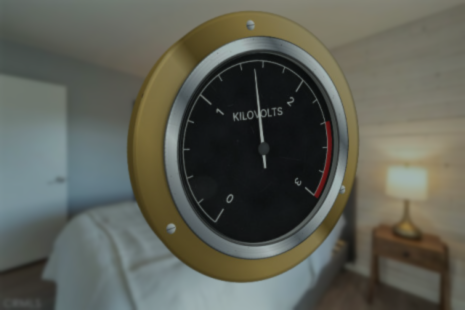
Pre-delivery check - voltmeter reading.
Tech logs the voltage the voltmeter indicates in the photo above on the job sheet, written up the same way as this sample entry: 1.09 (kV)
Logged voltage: 1.5 (kV)
